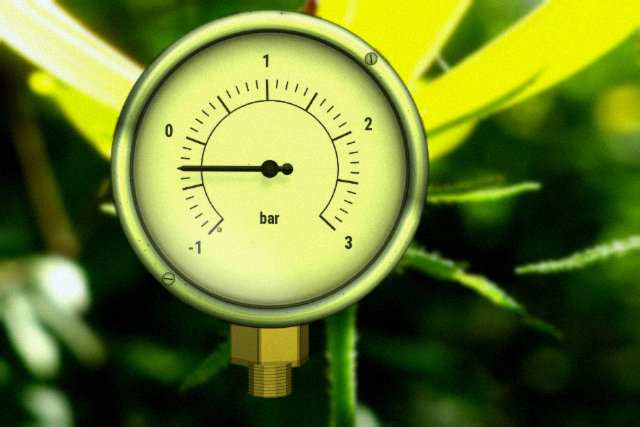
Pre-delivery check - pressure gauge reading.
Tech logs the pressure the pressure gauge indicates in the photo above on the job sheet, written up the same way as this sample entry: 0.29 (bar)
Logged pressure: -0.3 (bar)
